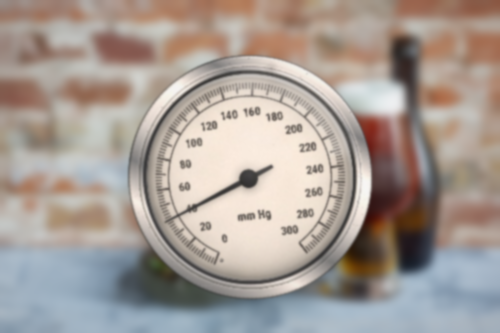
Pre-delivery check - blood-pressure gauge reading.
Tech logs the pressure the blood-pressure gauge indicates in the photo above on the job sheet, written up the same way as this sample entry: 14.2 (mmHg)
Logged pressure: 40 (mmHg)
